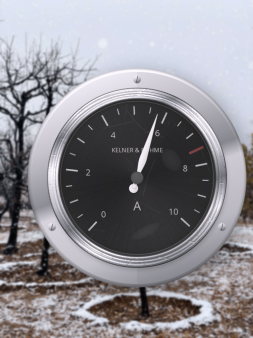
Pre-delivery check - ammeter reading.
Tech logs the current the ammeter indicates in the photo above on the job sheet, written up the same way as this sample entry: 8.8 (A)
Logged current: 5.75 (A)
